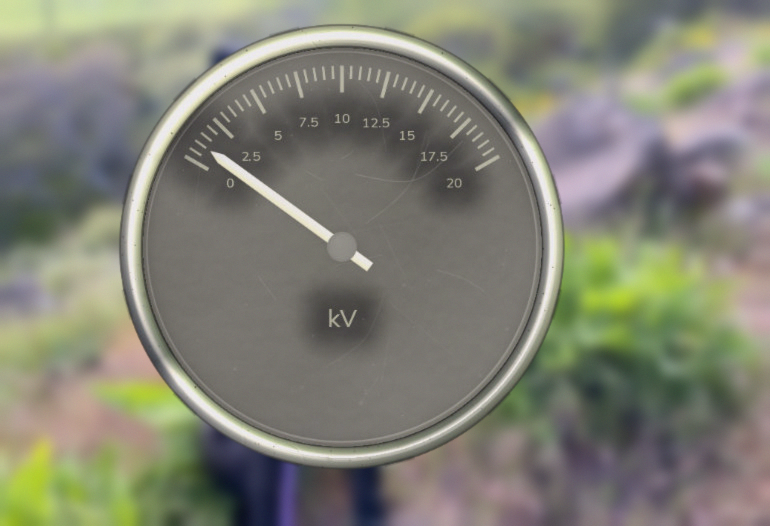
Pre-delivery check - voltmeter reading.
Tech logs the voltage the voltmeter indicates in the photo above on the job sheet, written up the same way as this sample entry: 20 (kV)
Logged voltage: 1 (kV)
